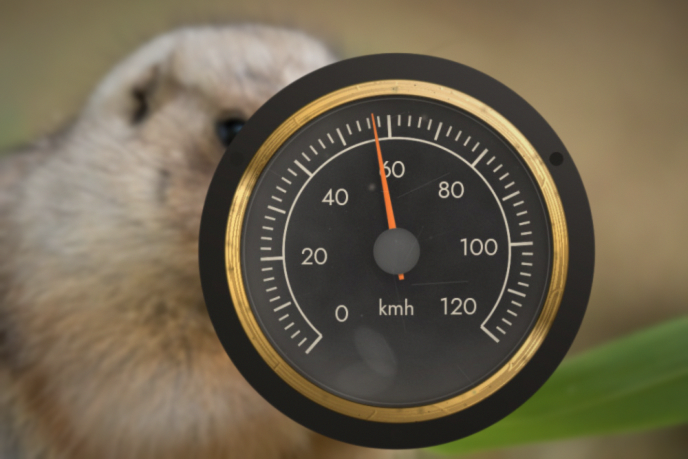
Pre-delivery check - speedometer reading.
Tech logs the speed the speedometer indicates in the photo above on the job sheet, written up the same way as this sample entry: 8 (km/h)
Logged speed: 57 (km/h)
